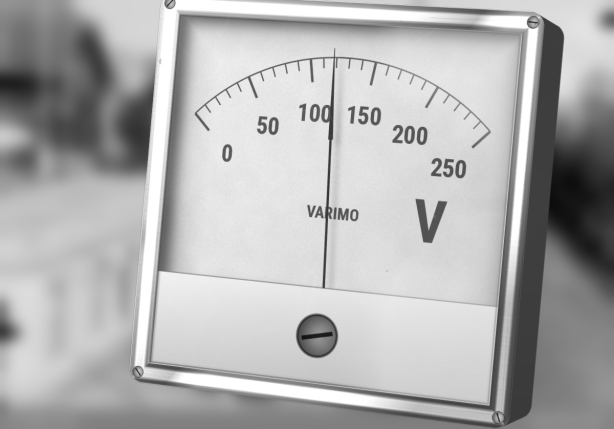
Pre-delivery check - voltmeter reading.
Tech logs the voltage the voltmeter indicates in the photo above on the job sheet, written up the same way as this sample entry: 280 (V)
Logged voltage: 120 (V)
